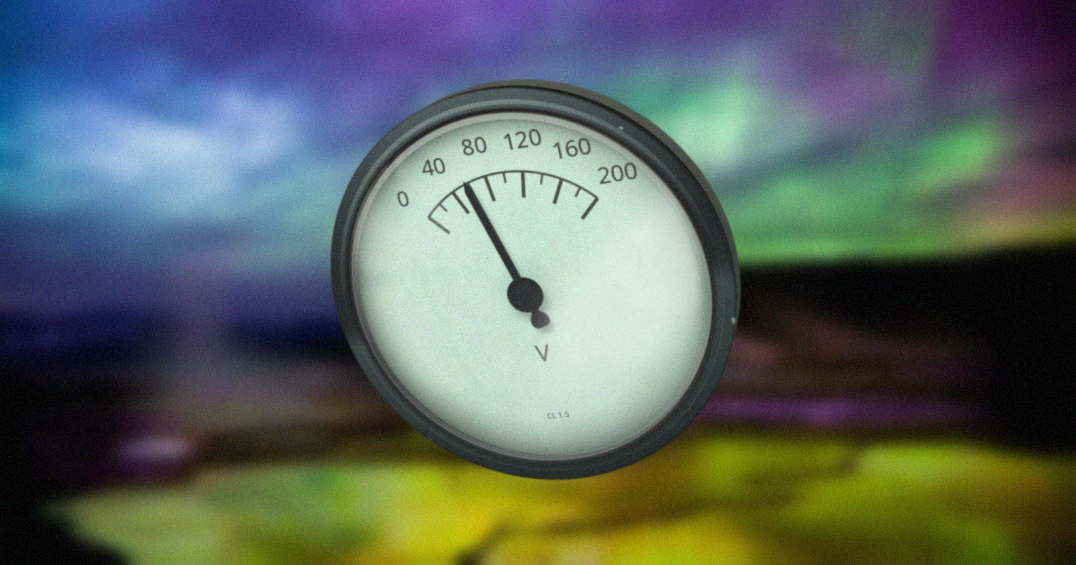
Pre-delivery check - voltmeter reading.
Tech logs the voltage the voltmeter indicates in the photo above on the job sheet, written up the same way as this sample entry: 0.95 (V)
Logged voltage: 60 (V)
